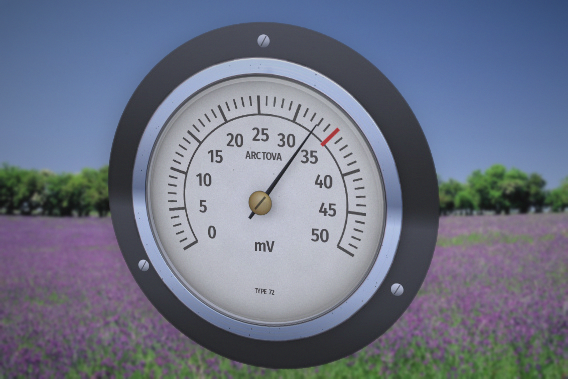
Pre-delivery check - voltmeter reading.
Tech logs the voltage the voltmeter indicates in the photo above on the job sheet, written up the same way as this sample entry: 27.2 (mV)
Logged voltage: 33 (mV)
